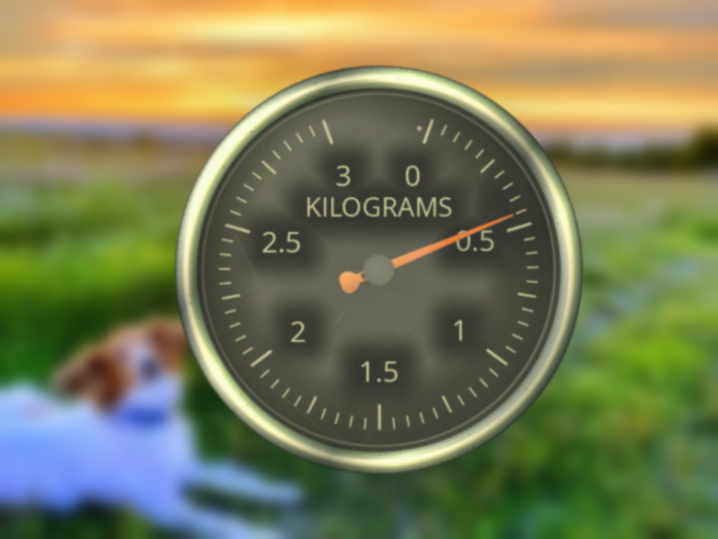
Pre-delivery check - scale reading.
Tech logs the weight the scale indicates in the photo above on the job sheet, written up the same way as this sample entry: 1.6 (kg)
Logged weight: 0.45 (kg)
